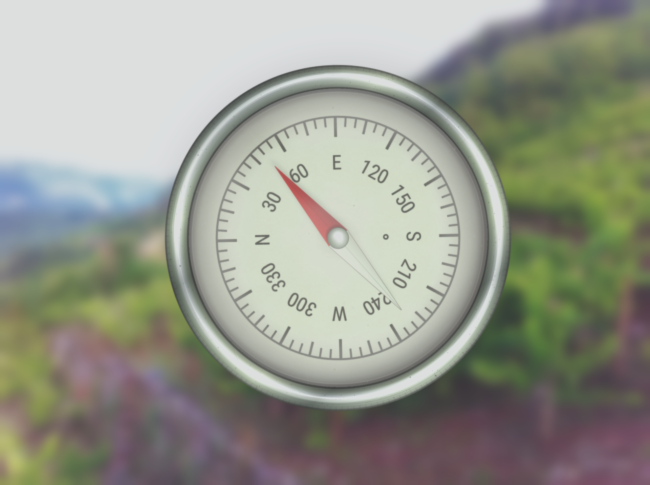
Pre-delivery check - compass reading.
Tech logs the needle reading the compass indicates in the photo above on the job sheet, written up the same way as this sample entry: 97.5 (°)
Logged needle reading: 50 (°)
